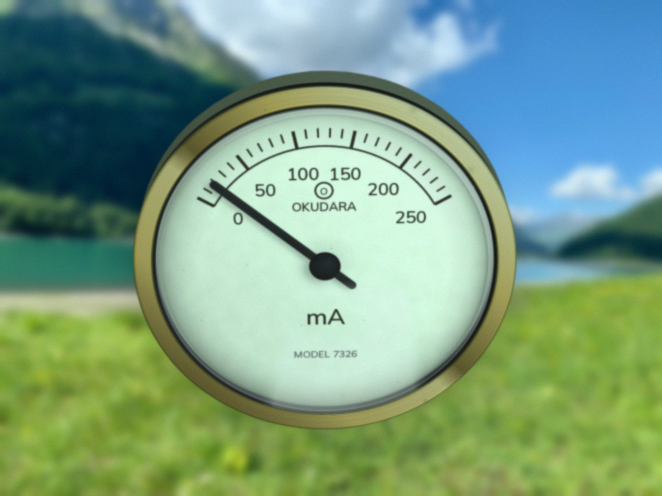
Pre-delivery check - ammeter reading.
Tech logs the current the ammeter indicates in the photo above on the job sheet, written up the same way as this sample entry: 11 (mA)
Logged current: 20 (mA)
